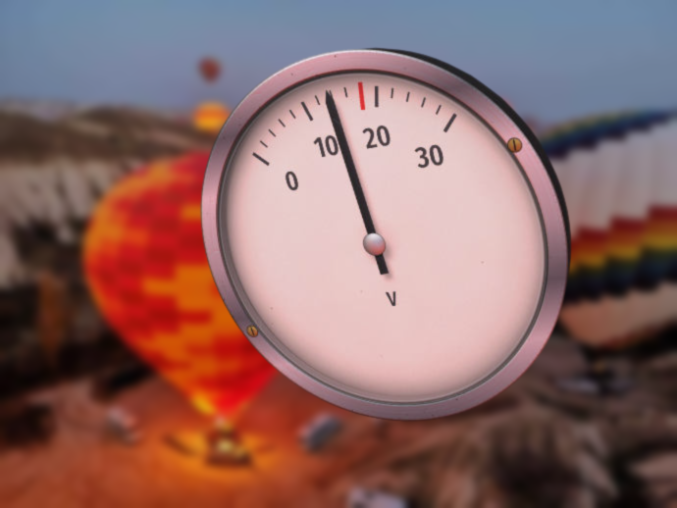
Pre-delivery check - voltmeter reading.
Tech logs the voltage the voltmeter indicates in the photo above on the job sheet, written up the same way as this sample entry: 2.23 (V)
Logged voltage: 14 (V)
